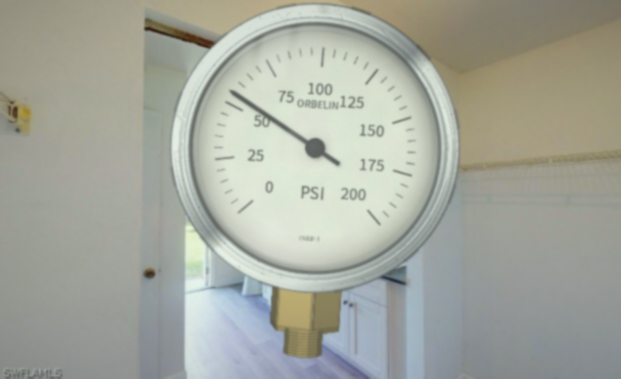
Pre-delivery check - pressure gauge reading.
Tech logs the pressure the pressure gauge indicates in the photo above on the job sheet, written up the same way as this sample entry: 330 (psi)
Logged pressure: 55 (psi)
